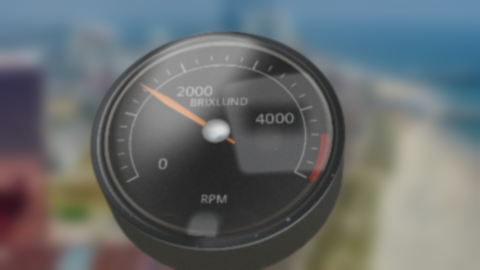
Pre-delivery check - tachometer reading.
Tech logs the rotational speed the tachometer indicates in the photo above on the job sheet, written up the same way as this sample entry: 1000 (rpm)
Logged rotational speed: 1400 (rpm)
